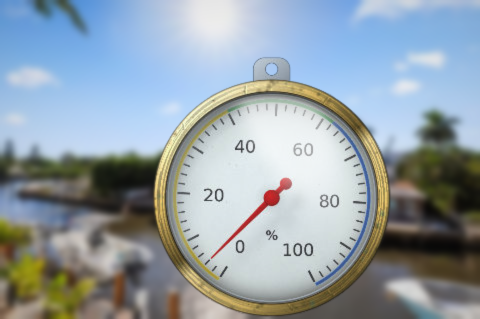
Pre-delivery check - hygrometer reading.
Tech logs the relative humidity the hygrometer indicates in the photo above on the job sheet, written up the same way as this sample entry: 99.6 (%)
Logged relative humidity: 4 (%)
